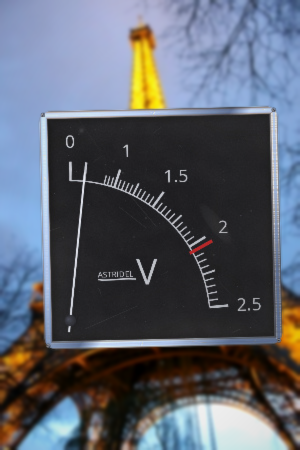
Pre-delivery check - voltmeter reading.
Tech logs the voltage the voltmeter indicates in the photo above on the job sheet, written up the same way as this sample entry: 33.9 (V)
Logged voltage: 0.5 (V)
